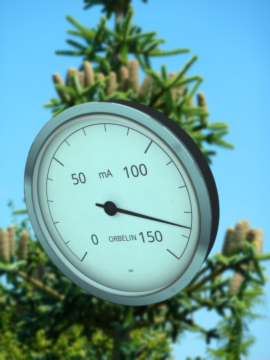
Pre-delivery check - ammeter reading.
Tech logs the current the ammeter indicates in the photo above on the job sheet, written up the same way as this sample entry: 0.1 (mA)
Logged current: 135 (mA)
